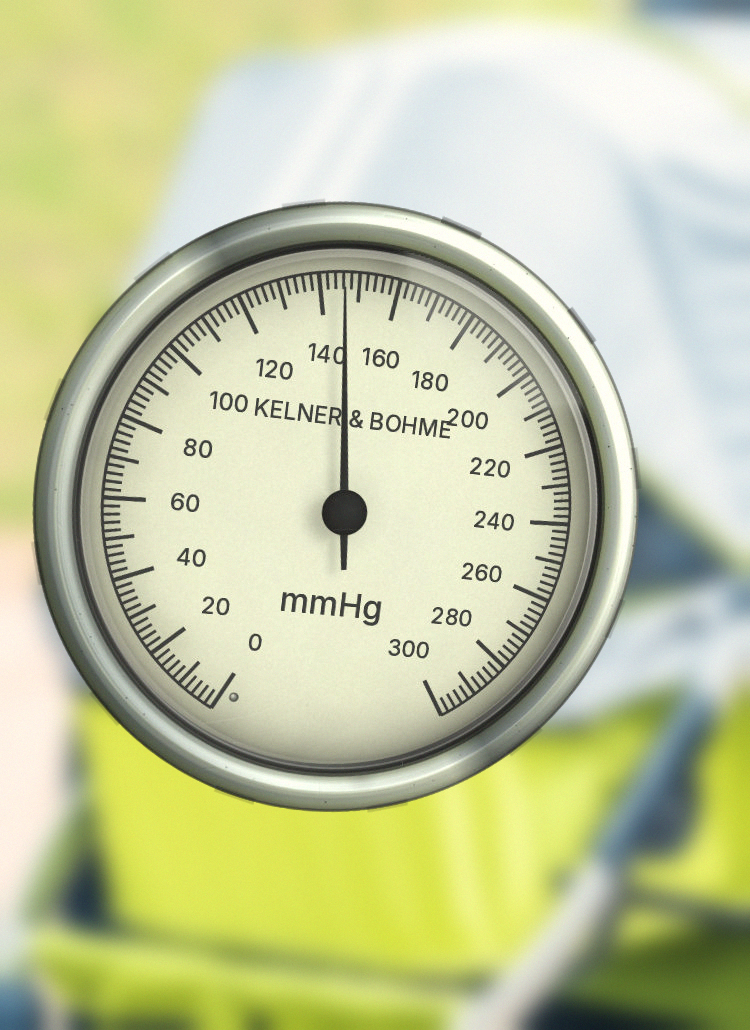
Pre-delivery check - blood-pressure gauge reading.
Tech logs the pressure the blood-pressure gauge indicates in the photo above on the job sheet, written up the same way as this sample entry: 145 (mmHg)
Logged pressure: 146 (mmHg)
